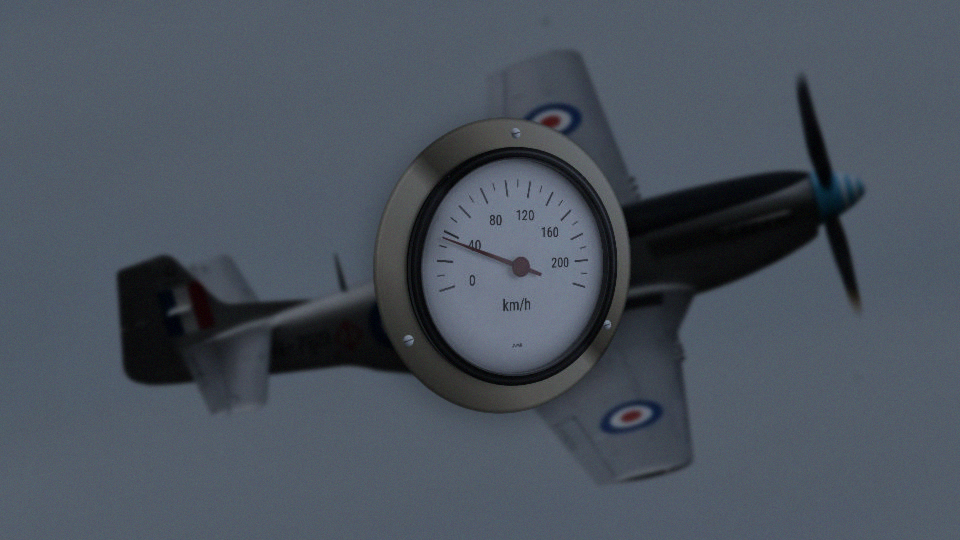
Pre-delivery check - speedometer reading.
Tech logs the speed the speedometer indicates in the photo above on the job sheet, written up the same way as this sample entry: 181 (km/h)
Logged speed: 35 (km/h)
